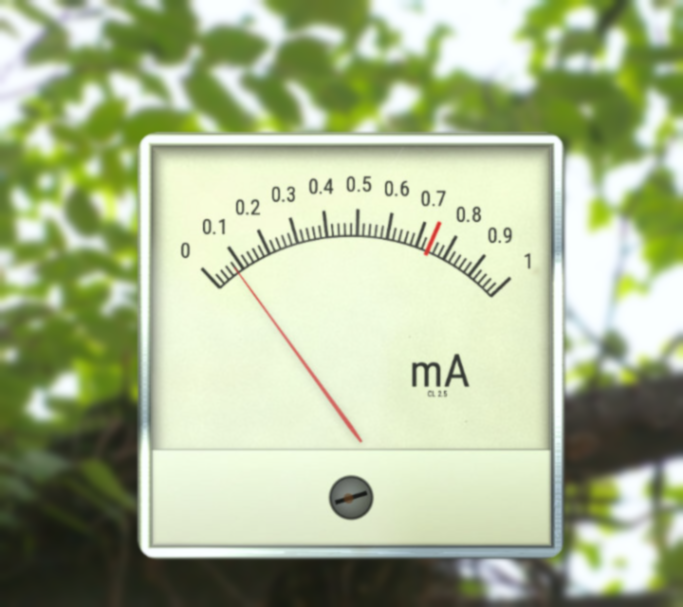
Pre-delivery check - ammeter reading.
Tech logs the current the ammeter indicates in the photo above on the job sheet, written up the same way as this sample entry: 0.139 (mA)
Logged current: 0.08 (mA)
